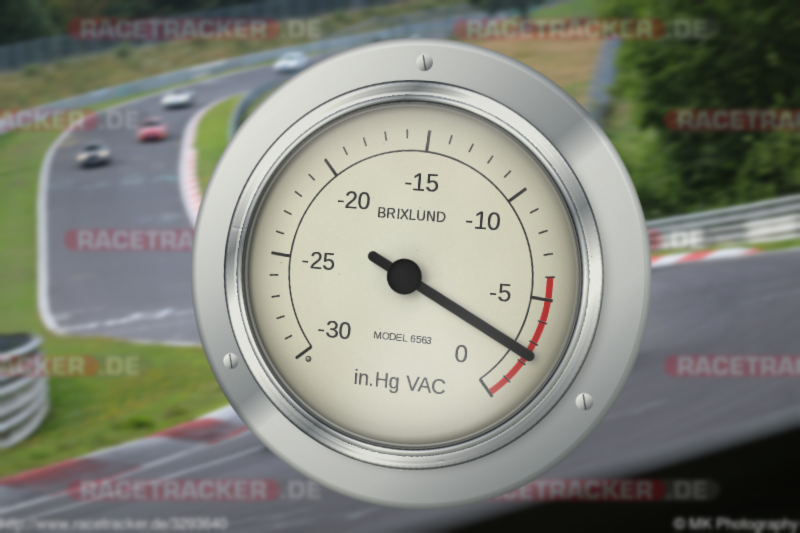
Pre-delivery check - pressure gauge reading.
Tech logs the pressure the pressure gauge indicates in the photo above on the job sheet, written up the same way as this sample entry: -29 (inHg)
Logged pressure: -2.5 (inHg)
